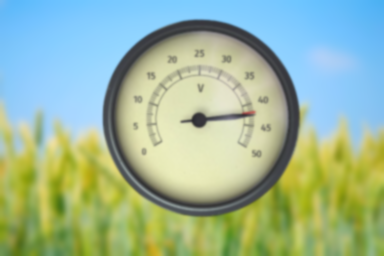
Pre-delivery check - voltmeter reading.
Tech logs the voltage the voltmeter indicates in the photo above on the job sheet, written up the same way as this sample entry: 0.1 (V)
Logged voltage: 42.5 (V)
